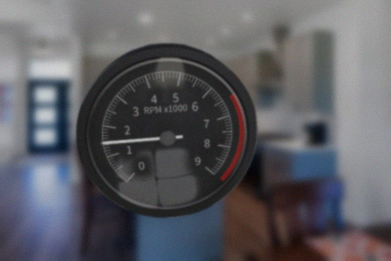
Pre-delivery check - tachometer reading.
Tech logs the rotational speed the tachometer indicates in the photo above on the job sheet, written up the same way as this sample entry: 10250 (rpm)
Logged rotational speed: 1500 (rpm)
